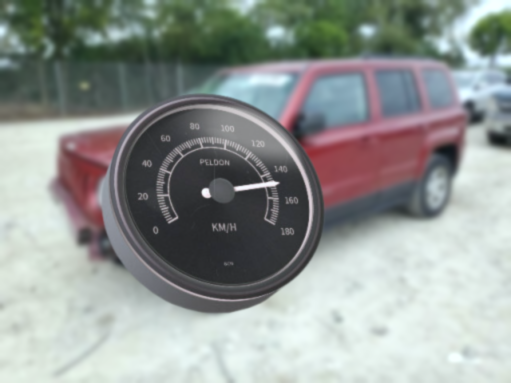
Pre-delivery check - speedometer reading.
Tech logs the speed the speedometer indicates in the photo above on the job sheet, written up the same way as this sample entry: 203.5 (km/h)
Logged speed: 150 (km/h)
